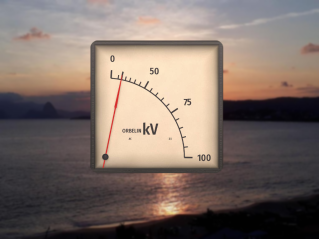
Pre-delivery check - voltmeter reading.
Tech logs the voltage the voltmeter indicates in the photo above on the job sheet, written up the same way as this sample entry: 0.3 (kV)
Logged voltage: 25 (kV)
